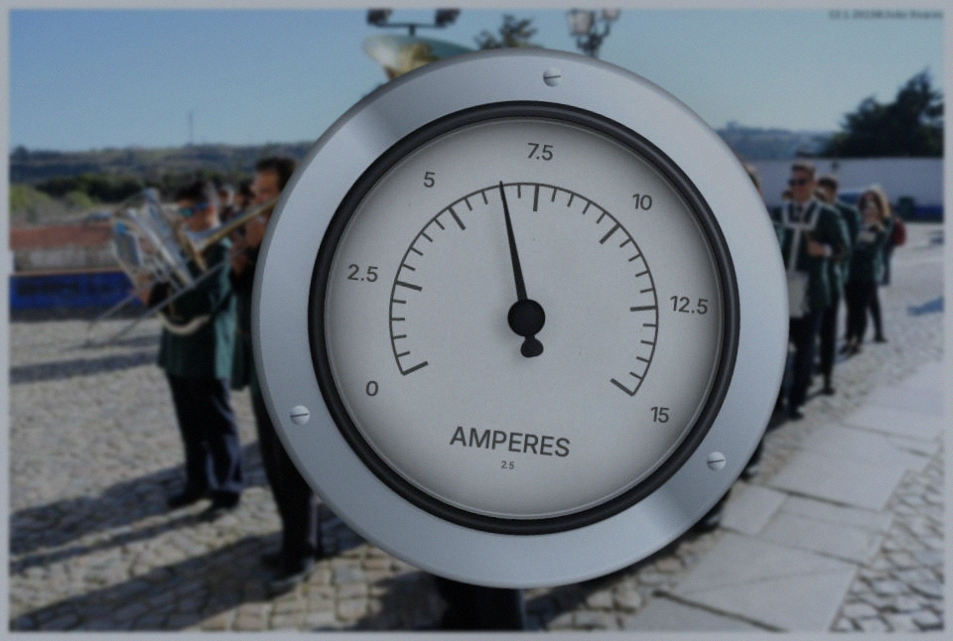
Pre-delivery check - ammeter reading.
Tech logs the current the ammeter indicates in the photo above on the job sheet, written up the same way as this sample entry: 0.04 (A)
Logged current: 6.5 (A)
